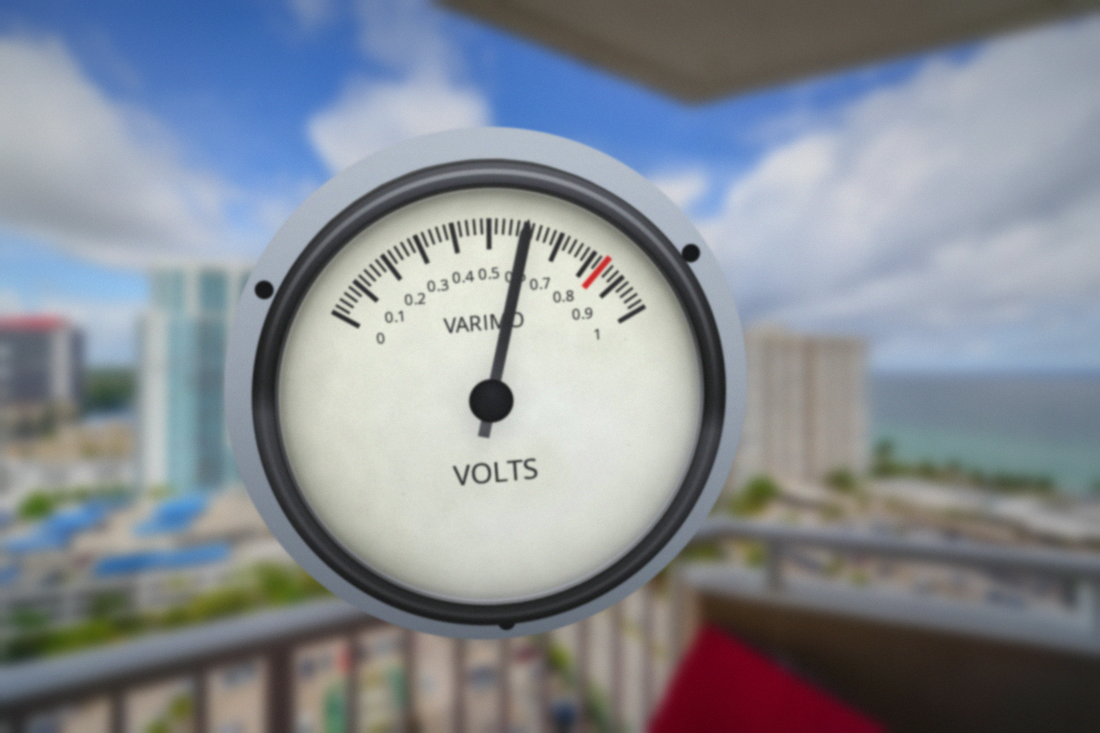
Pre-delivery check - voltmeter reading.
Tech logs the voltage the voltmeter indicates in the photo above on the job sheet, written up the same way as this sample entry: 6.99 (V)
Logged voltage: 0.6 (V)
